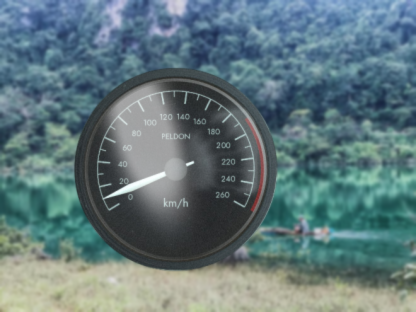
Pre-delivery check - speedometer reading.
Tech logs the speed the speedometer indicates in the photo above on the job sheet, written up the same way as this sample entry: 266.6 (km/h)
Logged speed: 10 (km/h)
